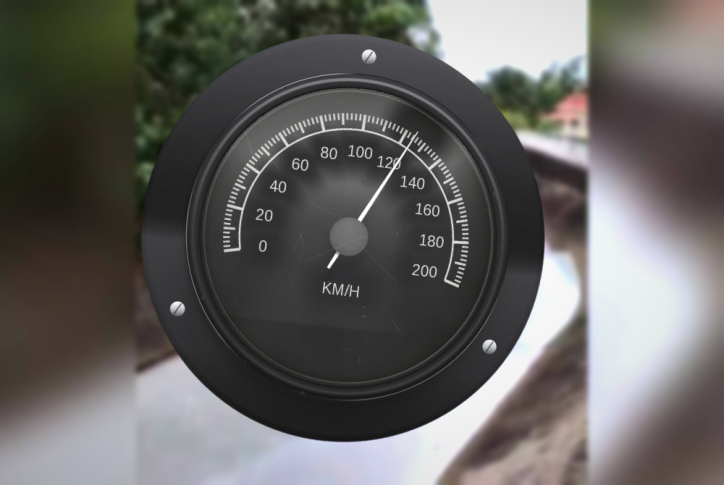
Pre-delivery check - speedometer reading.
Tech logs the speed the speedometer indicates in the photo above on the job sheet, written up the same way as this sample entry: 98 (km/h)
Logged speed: 124 (km/h)
